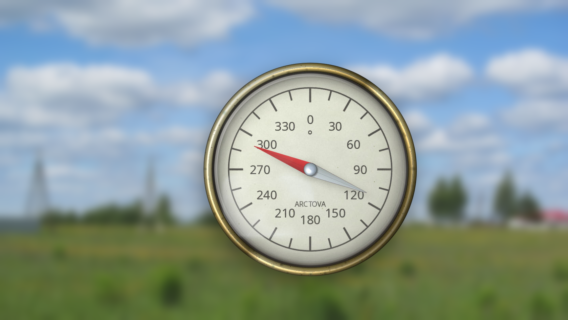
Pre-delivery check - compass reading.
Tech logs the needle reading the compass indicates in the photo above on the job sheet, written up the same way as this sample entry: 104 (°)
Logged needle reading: 292.5 (°)
